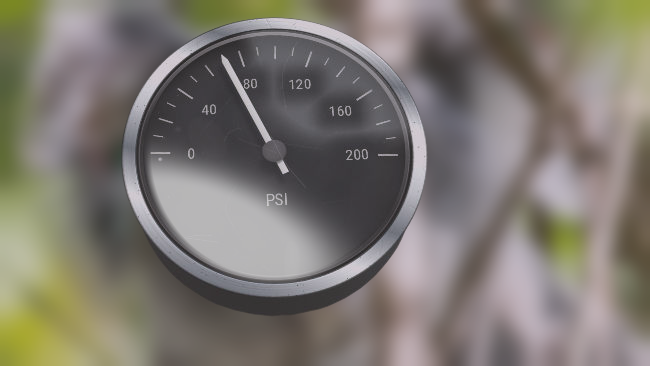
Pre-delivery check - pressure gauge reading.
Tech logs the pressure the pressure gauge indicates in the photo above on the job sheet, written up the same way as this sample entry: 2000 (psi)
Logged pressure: 70 (psi)
